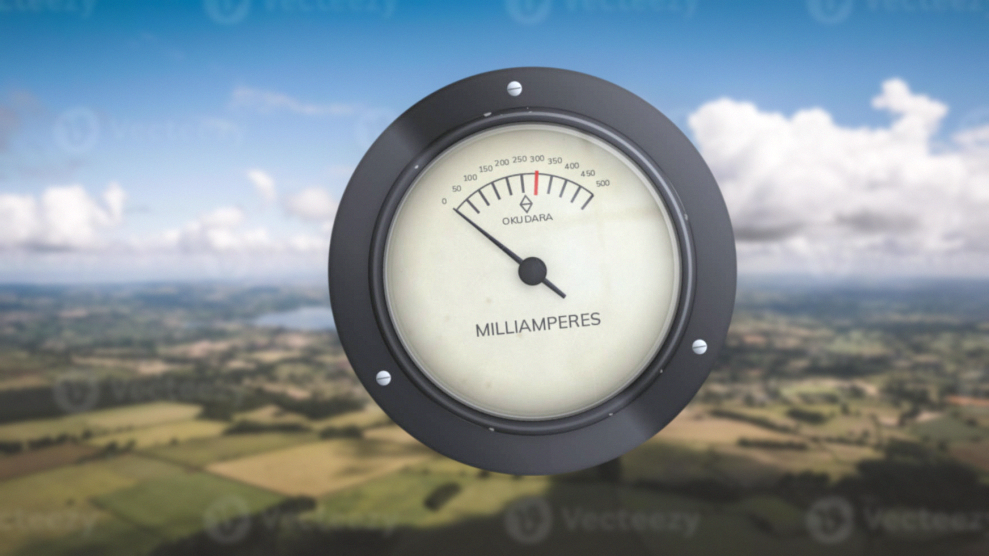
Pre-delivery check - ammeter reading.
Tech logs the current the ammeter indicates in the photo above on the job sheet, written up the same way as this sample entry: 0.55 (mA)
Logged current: 0 (mA)
